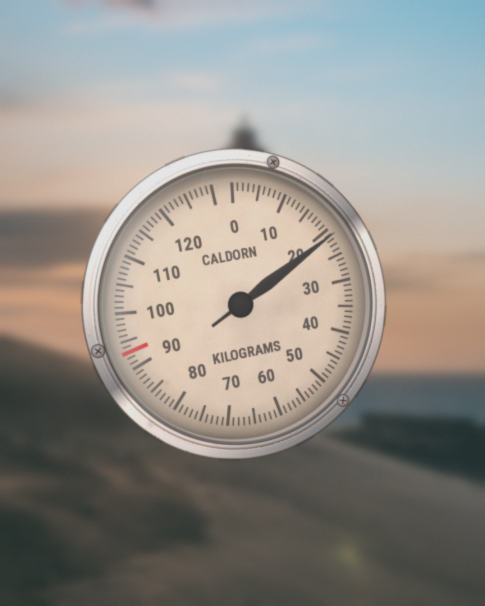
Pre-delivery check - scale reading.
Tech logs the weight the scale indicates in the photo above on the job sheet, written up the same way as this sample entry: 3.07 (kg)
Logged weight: 21 (kg)
